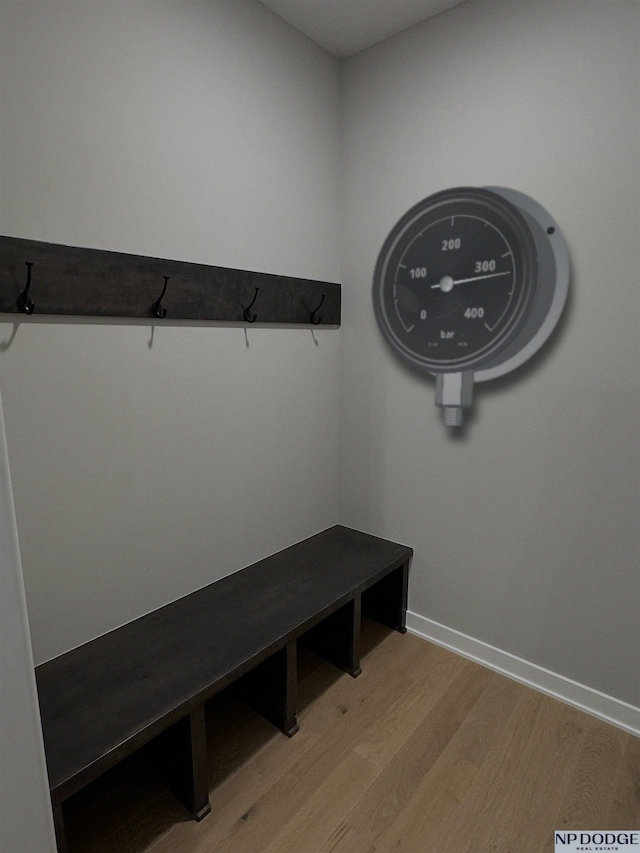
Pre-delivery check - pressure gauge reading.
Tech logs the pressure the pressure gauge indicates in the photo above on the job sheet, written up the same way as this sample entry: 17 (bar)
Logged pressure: 325 (bar)
